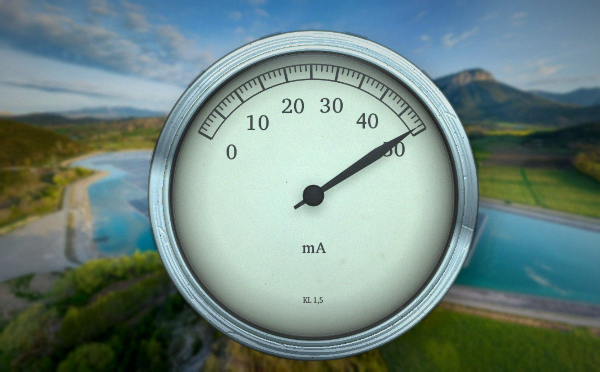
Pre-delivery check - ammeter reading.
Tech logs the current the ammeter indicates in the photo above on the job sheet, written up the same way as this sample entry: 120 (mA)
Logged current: 49 (mA)
